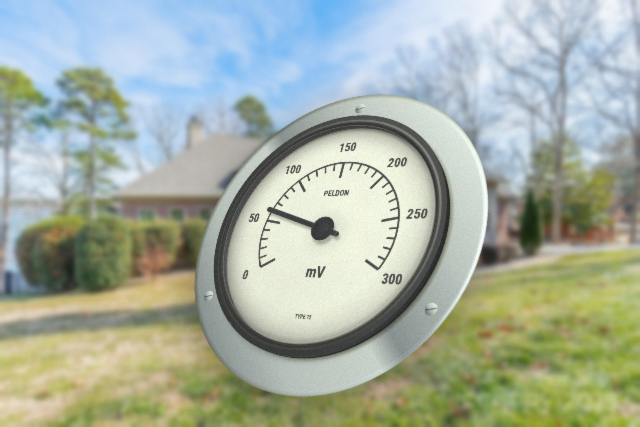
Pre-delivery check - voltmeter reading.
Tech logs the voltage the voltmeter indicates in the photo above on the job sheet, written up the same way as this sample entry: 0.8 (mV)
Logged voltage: 60 (mV)
